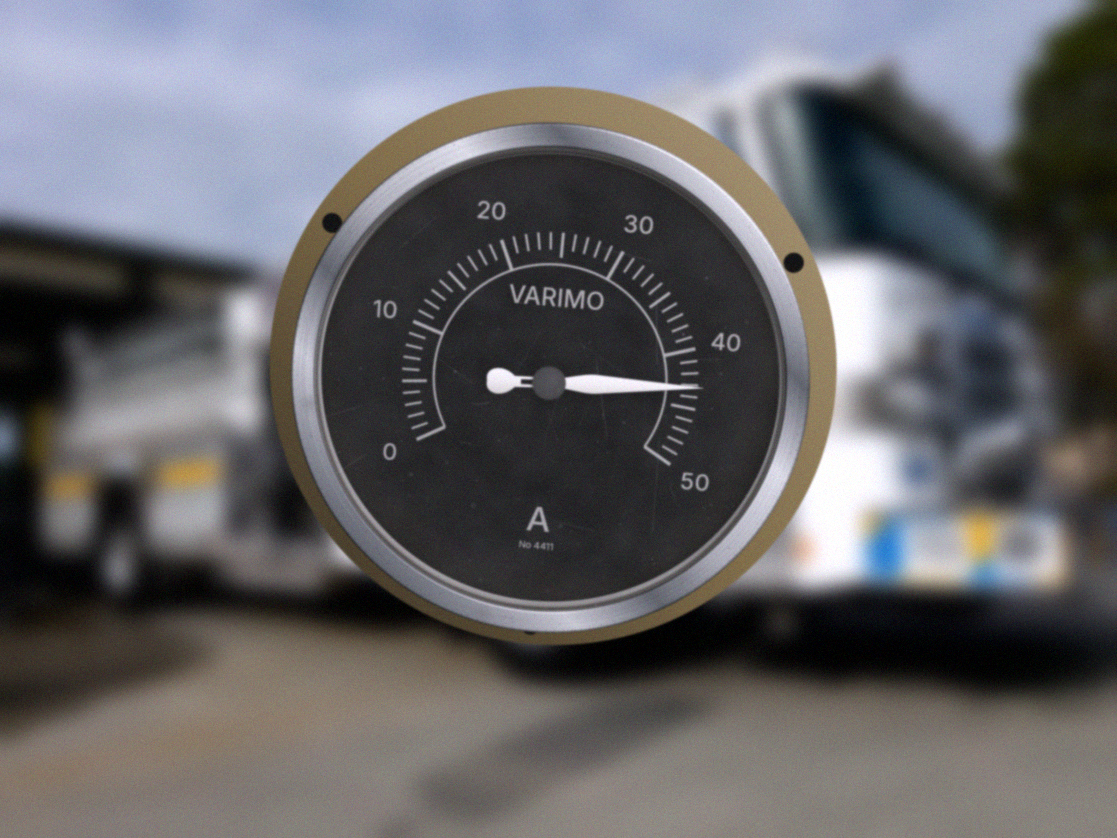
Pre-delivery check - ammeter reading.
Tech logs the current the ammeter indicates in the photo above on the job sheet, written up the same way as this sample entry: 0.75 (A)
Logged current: 43 (A)
